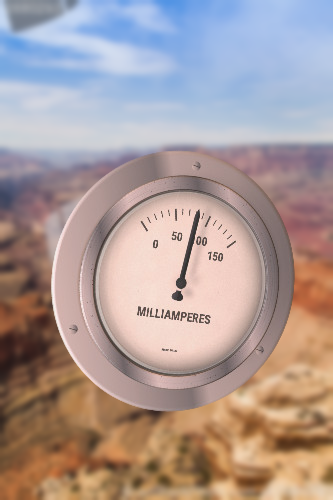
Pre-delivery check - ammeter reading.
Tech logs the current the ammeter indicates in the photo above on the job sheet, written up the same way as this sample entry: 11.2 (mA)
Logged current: 80 (mA)
